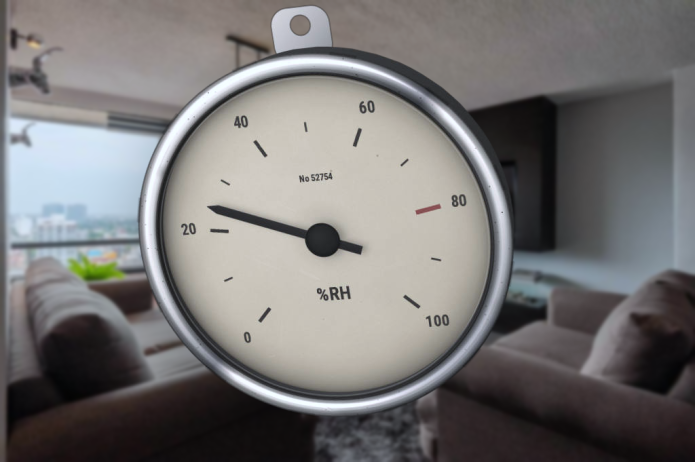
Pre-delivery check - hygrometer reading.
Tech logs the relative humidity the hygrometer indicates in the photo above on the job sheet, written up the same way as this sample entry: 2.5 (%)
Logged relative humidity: 25 (%)
